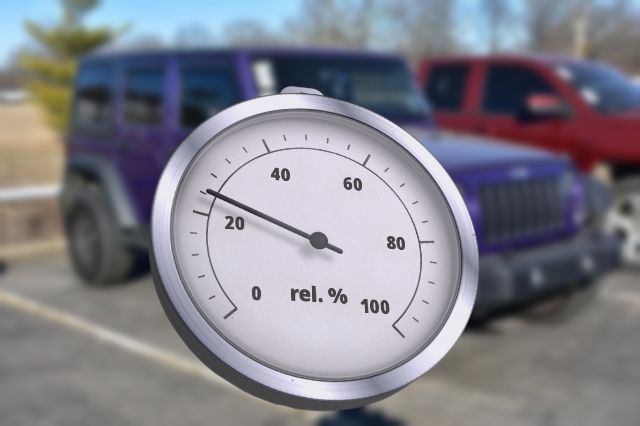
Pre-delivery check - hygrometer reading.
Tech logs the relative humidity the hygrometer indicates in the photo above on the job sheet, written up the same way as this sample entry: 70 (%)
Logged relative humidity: 24 (%)
